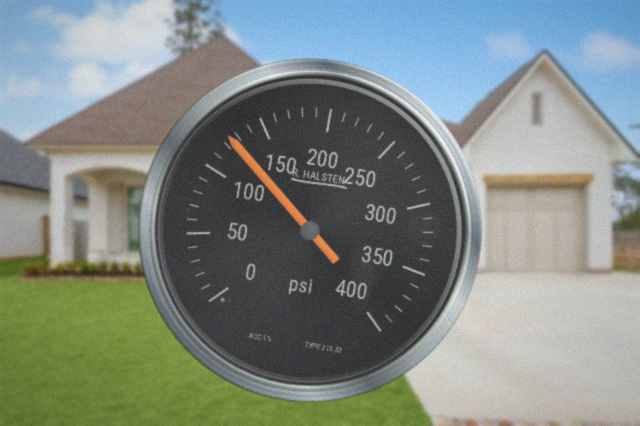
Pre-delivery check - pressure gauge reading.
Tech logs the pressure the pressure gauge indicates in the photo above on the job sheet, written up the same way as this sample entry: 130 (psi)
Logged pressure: 125 (psi)
